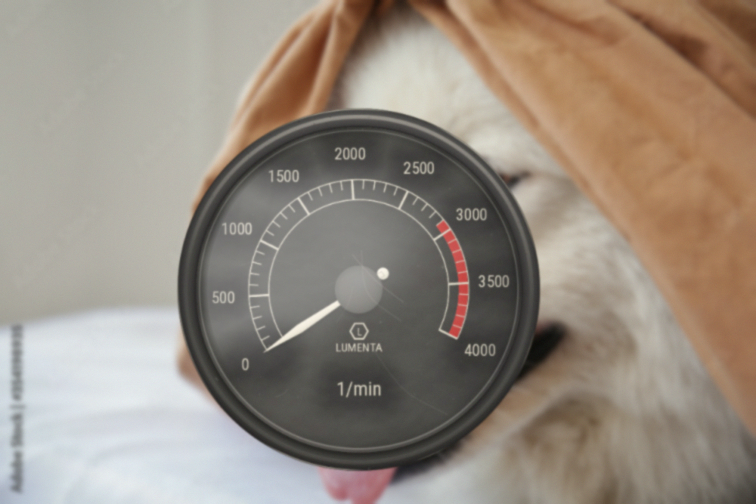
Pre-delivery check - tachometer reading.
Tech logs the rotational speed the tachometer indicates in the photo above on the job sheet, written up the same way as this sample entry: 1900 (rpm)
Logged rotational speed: 0 (rpm)
